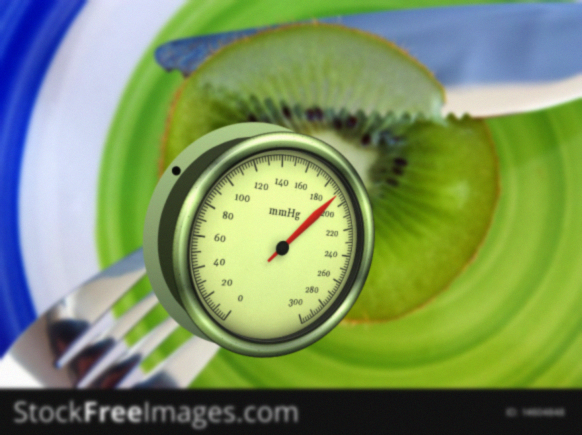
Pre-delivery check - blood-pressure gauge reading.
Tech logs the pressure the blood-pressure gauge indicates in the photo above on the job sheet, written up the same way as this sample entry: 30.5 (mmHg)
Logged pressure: 190 (mmHg)
